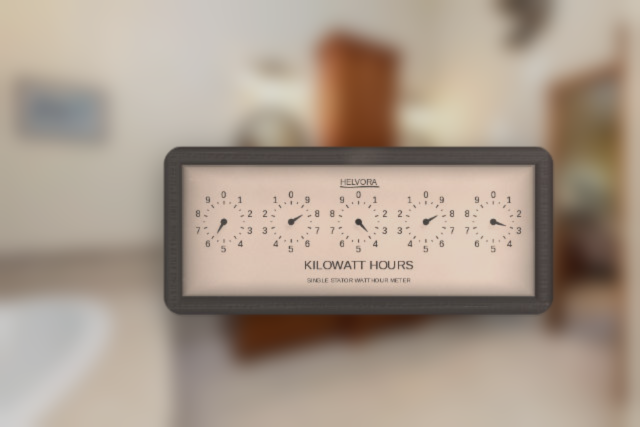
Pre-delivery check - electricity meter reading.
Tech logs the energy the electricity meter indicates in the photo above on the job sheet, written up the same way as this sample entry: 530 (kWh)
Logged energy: 58383 (kWh)
